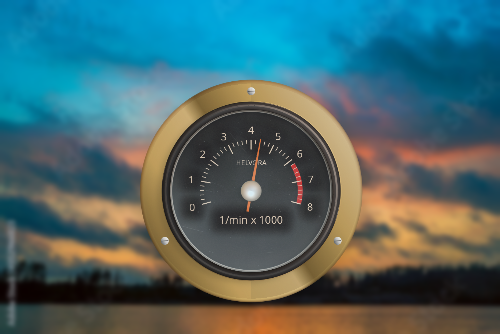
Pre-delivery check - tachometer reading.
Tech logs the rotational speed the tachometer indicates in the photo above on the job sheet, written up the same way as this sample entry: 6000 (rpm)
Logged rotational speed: 4400 (rpm)
